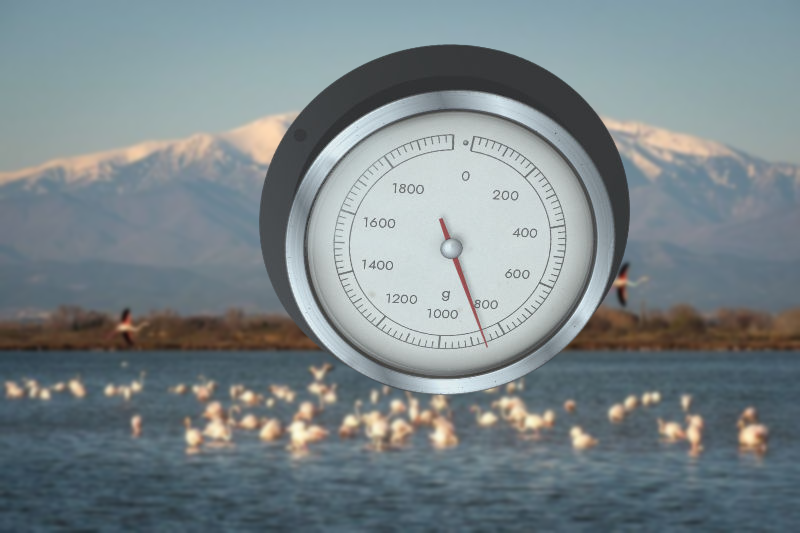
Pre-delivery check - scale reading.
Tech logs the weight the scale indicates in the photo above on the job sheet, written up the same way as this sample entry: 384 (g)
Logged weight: 860 (g)
